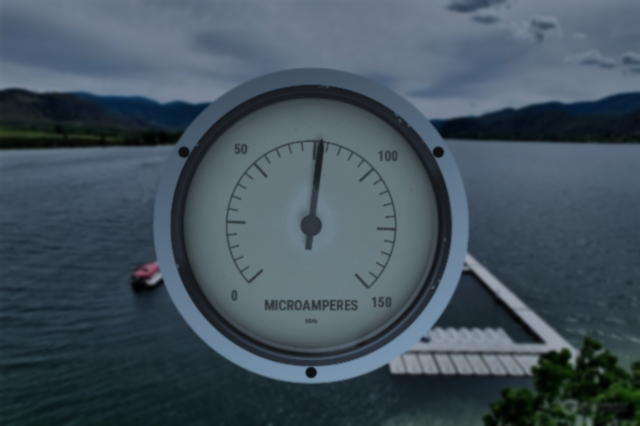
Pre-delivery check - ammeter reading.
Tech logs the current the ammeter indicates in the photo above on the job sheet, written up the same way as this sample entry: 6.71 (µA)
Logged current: 77.5 (µA)
